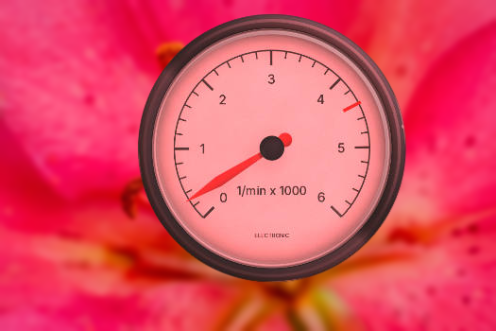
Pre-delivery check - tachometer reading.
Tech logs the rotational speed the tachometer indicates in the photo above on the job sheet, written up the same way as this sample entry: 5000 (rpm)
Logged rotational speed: 300 (rpm)
